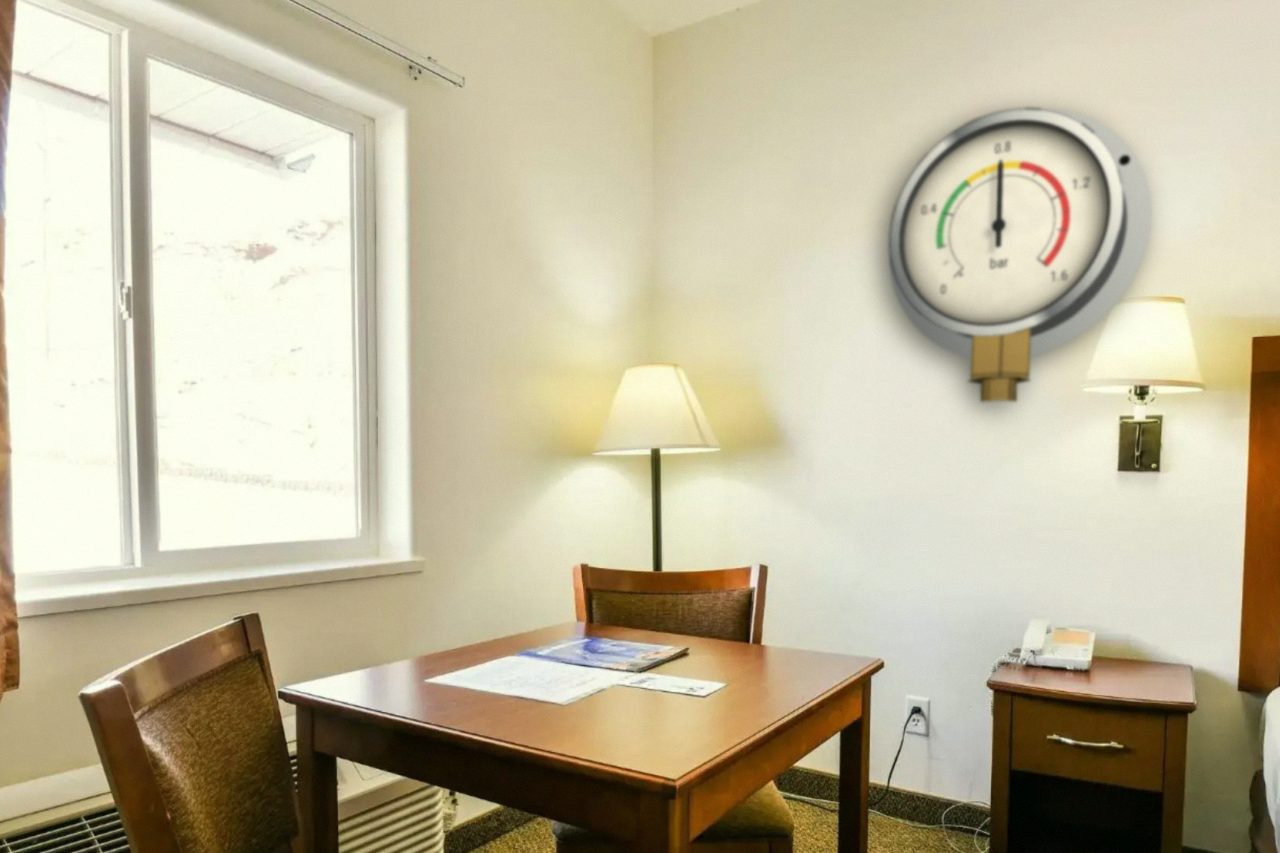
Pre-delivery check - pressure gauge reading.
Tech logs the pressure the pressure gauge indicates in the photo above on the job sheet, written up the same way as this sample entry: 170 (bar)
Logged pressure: 0.8 (bar)
